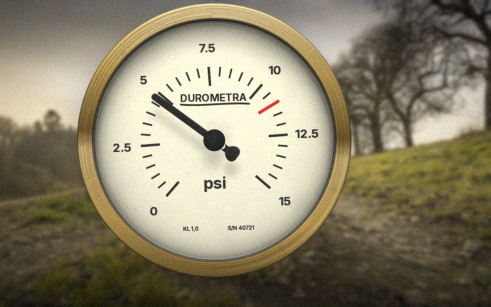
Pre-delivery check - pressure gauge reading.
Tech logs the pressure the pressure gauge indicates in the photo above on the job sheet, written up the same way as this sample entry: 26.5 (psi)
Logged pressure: 4.75 (psi)
